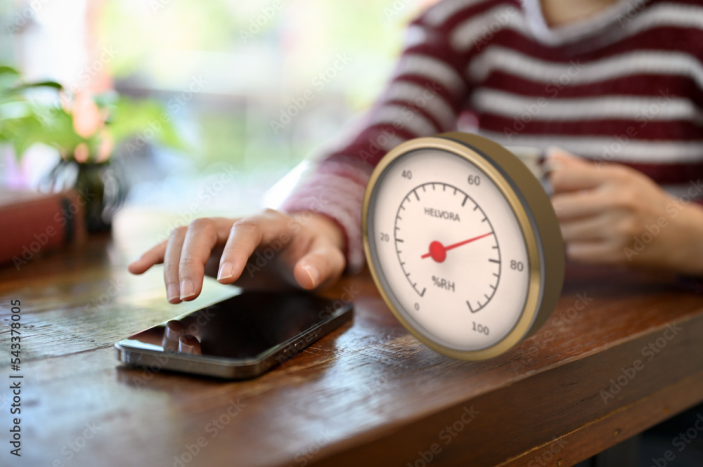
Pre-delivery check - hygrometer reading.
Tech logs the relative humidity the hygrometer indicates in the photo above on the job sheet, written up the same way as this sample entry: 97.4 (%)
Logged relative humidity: 72 (%)
